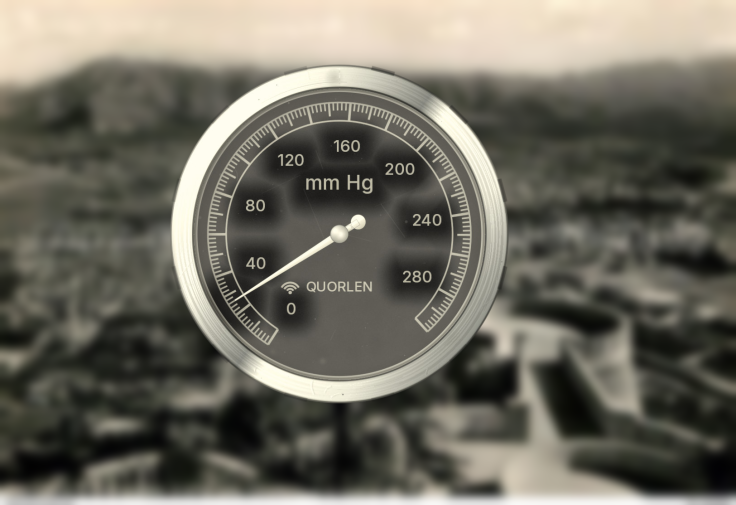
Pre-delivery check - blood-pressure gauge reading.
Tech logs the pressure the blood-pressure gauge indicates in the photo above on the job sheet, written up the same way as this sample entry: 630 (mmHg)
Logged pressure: 26 (mmHg)
